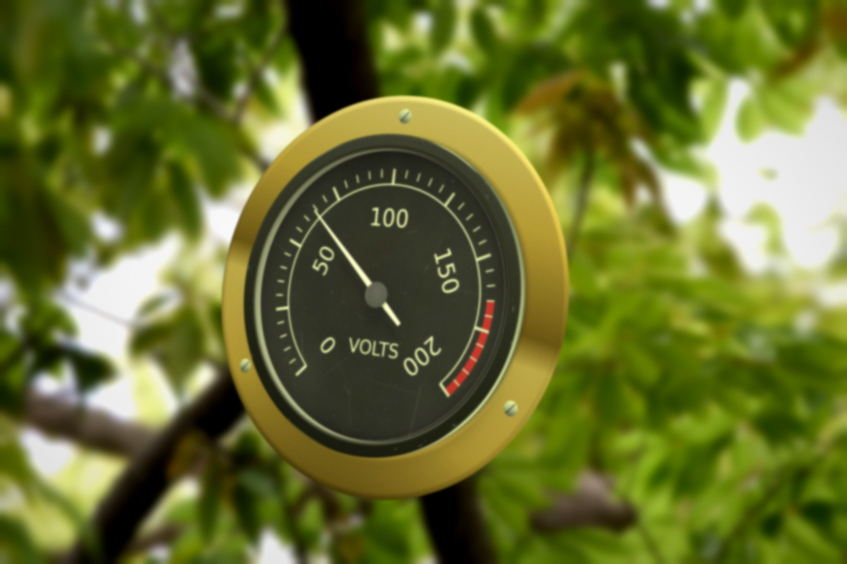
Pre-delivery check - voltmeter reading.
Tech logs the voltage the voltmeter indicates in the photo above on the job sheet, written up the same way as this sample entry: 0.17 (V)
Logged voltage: 65 (V)
